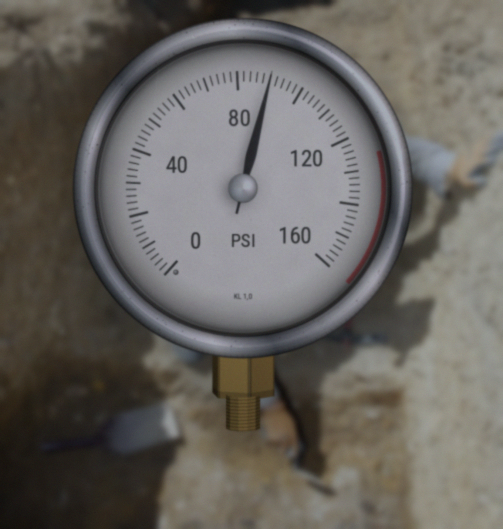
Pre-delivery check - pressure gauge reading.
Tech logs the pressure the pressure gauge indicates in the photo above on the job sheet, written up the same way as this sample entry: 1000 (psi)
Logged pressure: 90 (psi)
